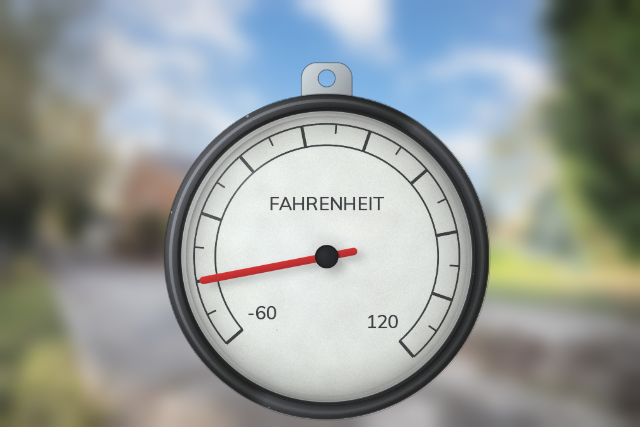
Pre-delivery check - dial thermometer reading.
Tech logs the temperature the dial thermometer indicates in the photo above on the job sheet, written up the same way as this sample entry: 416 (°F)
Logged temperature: -40 (°F)
